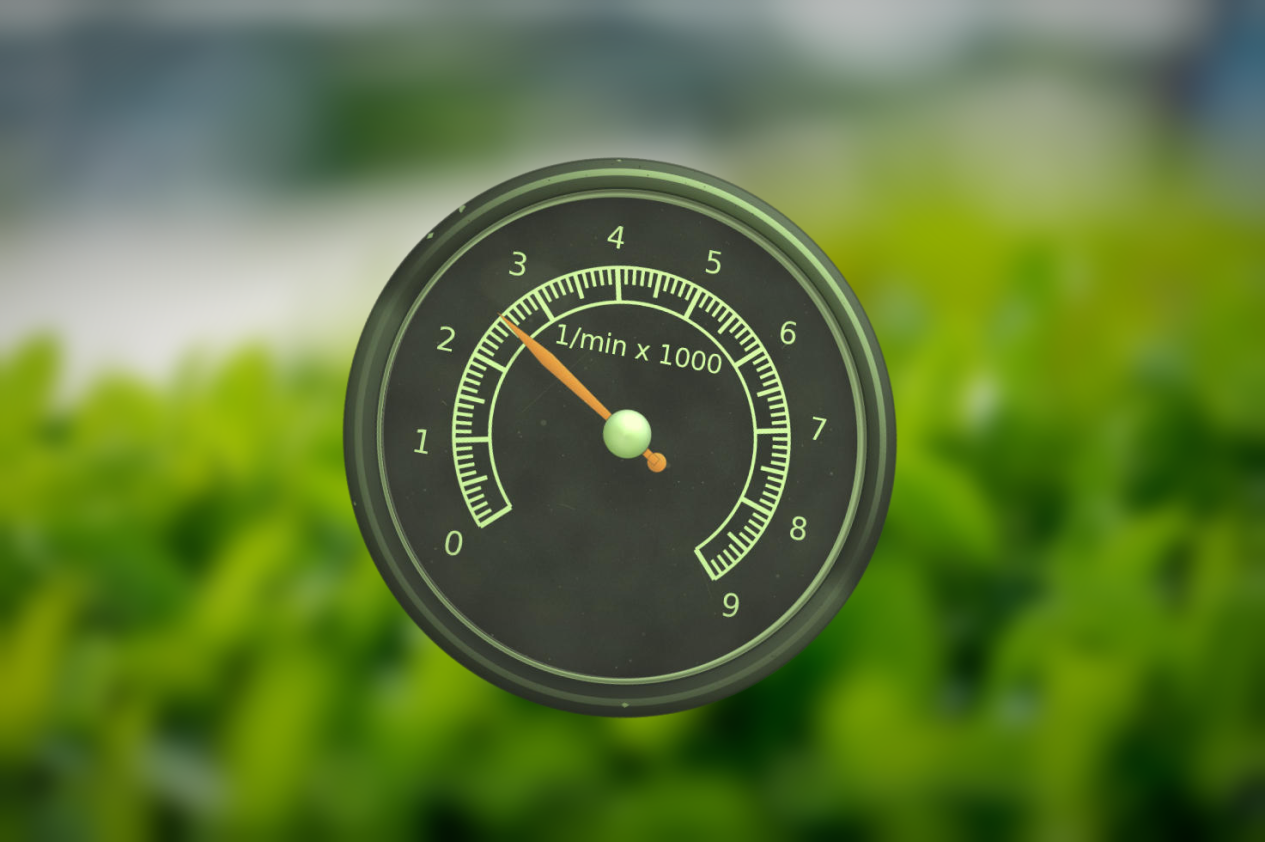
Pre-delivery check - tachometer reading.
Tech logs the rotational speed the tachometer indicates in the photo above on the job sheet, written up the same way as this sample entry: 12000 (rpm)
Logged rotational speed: 2500 (rpm)
